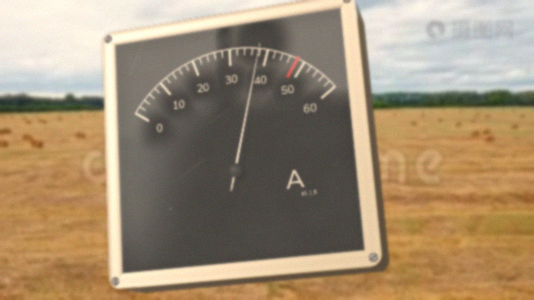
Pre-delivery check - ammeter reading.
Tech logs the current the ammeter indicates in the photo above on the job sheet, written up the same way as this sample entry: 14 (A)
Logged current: 38 (A)
